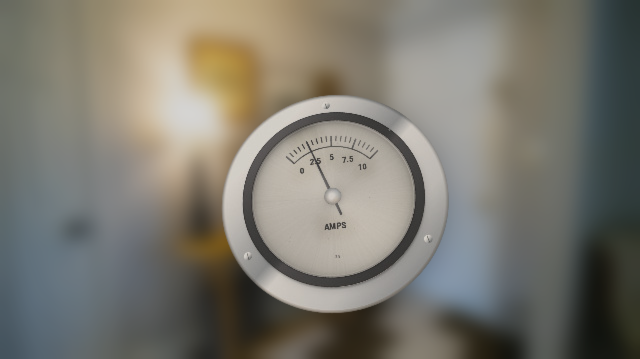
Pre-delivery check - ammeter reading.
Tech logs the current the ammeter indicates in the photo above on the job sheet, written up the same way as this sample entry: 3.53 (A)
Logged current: 2.5 (A)
